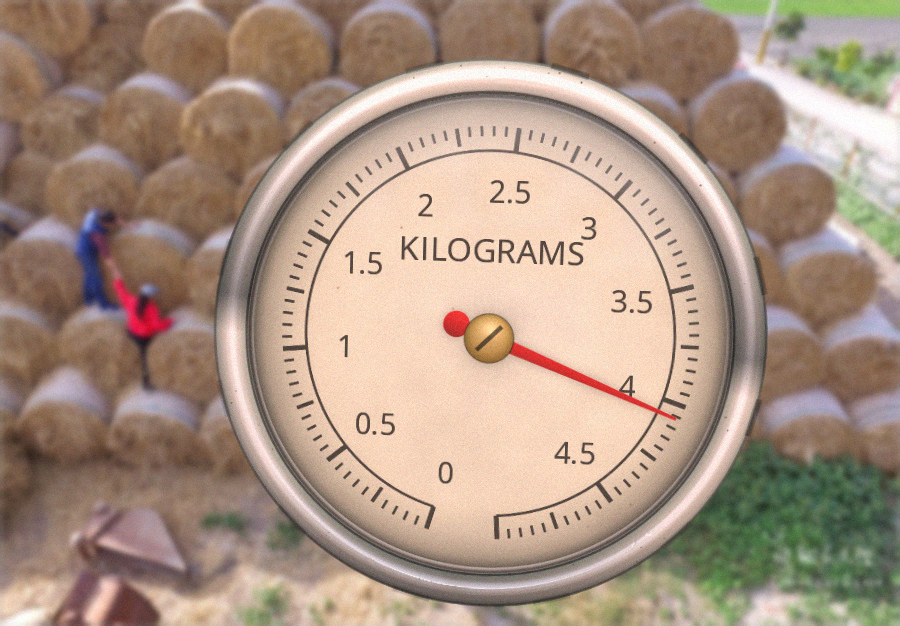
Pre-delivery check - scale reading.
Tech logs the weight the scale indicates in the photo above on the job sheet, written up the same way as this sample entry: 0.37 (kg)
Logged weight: 4.05 (kg)
